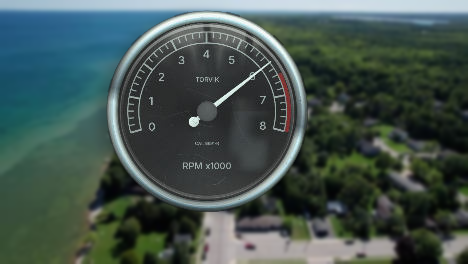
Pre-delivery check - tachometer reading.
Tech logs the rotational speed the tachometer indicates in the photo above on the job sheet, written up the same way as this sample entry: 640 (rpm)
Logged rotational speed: 6000 (rpm)
